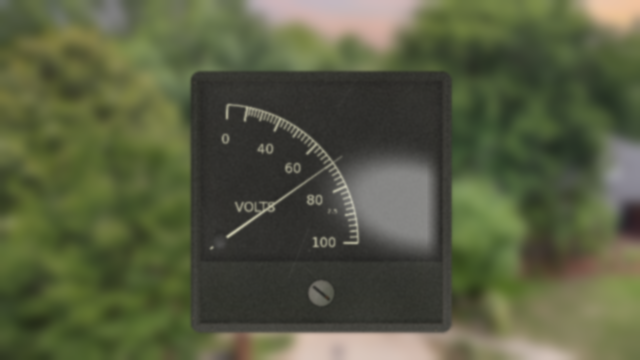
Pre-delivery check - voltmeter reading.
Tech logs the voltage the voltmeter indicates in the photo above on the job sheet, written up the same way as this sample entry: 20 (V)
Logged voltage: 70 (V)
